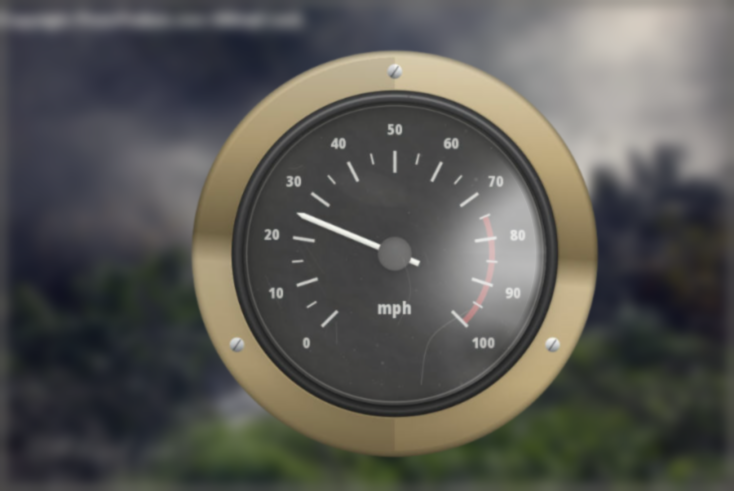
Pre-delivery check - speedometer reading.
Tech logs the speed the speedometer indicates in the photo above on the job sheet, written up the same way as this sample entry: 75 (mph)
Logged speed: 25 (mph)
